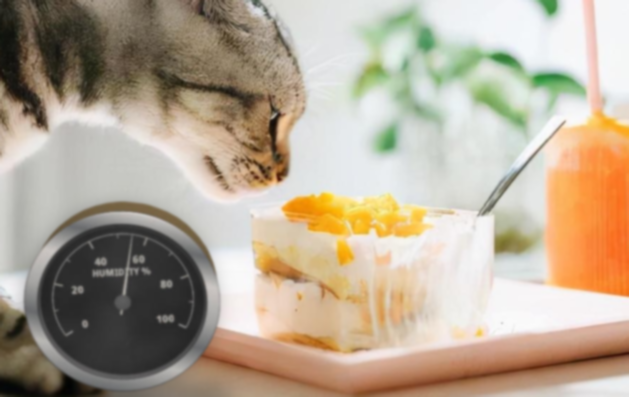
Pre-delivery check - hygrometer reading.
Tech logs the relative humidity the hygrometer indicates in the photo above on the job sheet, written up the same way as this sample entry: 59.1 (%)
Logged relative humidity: 55 (%)
